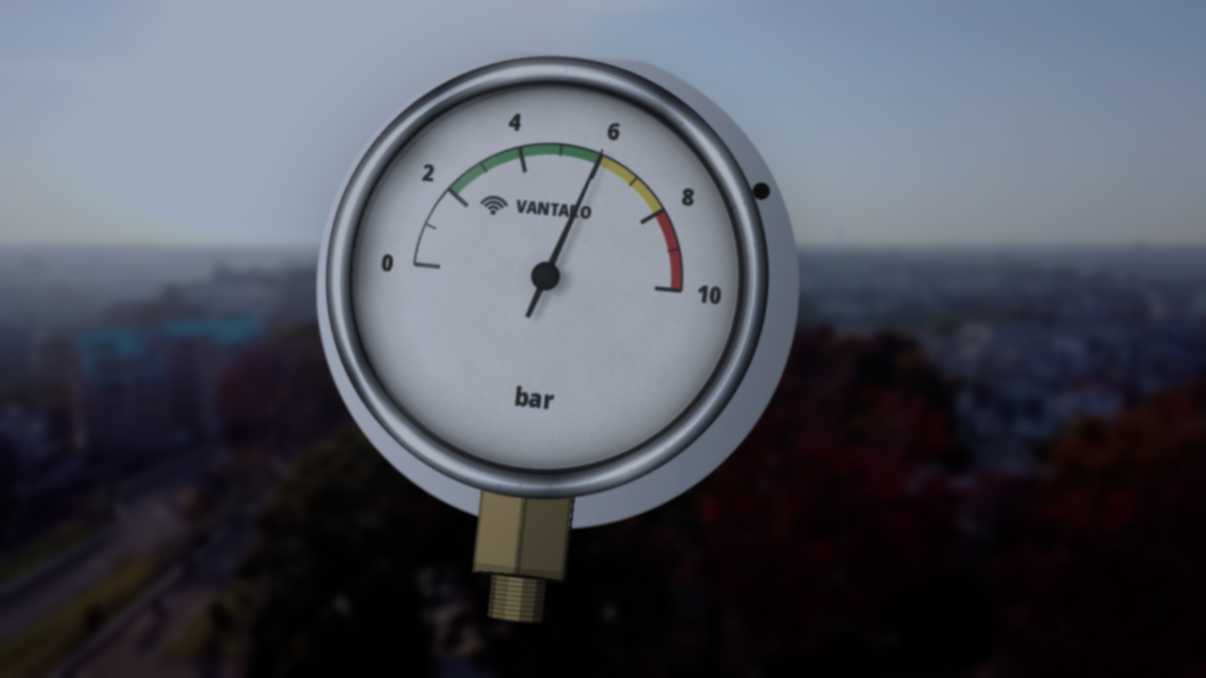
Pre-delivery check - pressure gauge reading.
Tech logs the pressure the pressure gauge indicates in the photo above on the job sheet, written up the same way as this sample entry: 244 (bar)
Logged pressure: 6 (bar)
